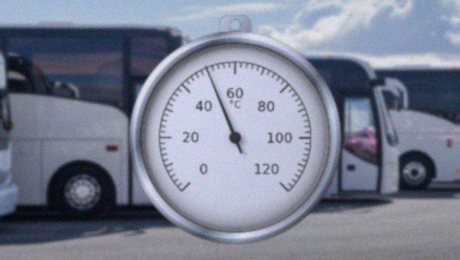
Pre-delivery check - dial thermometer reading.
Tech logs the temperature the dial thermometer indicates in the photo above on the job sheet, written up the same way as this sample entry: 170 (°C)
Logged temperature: 50 (°C)
